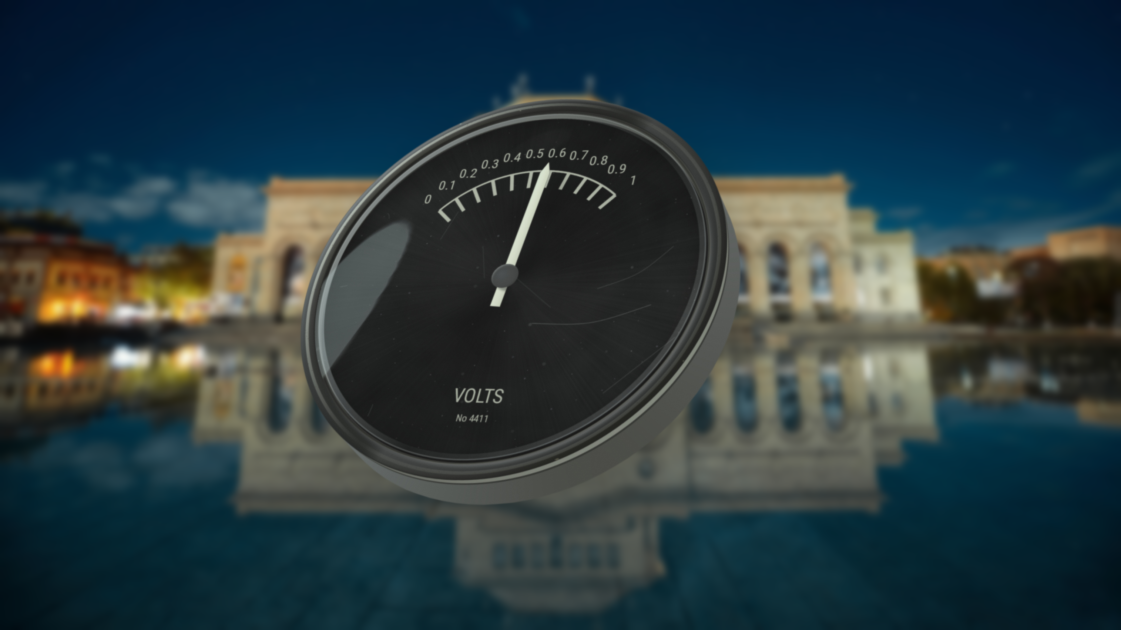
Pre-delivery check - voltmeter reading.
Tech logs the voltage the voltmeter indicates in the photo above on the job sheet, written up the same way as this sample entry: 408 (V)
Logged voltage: 0.6 (V)
